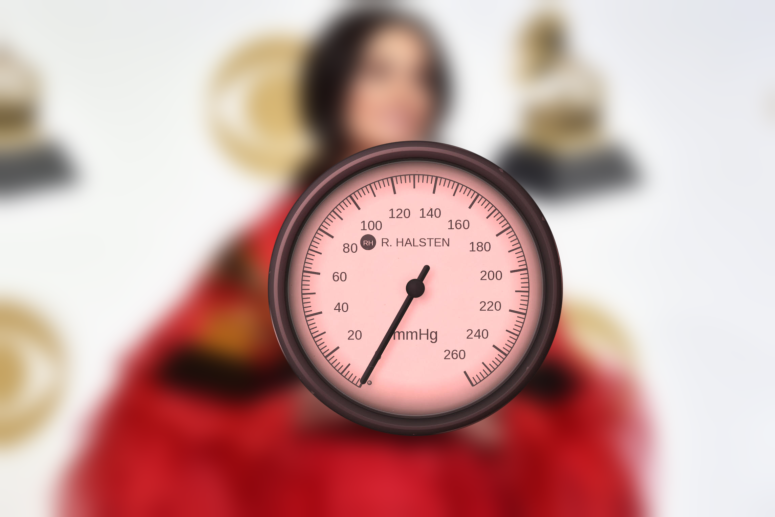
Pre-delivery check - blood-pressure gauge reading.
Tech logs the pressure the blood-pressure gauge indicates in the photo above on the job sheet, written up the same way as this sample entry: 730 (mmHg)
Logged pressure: 0 (mmHg)
